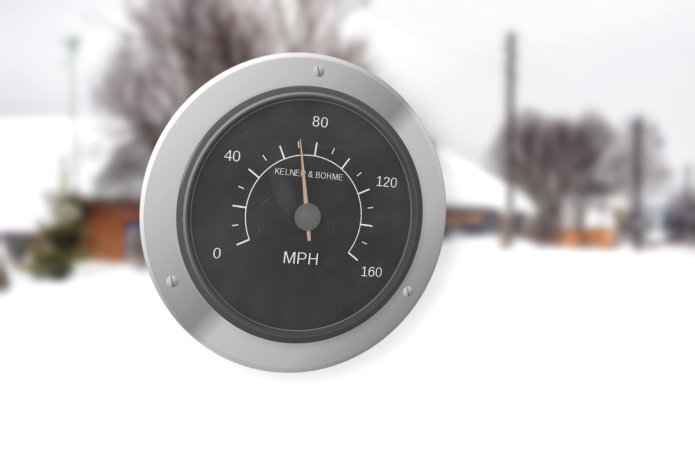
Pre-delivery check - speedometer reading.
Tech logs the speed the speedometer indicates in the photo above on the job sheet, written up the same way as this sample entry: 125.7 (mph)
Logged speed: 70 (mph)
